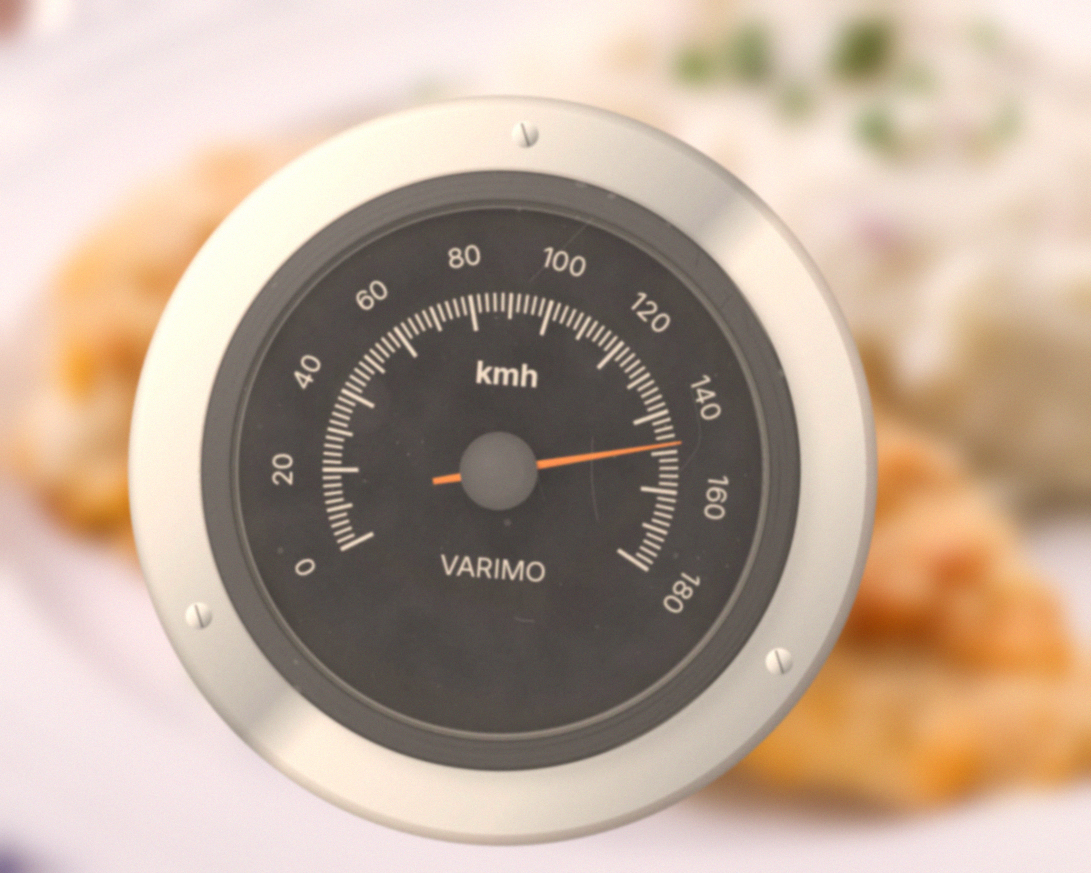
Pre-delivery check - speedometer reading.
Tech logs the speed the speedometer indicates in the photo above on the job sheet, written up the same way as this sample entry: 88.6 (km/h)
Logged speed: 148 (km/h)
